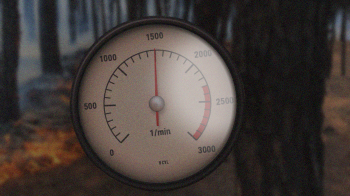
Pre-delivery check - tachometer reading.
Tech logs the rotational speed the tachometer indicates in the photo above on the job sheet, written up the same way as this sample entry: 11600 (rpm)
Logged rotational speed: 1500 (rpm)
